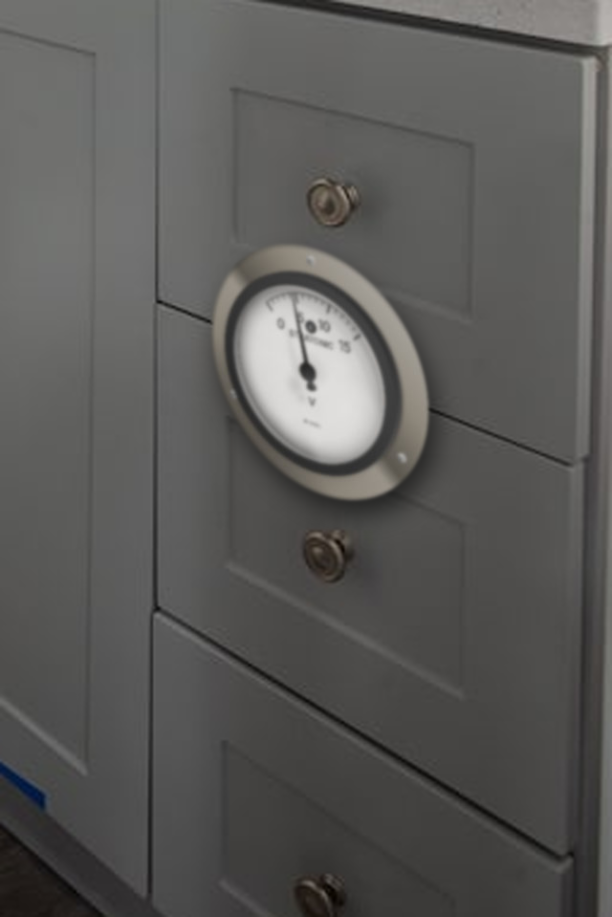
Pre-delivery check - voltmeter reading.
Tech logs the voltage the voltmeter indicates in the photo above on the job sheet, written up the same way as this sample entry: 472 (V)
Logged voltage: 5 (V)
